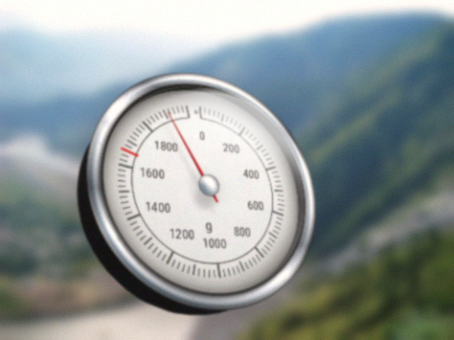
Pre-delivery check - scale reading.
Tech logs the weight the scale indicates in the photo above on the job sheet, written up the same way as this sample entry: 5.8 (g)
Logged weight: 1900 (g)
